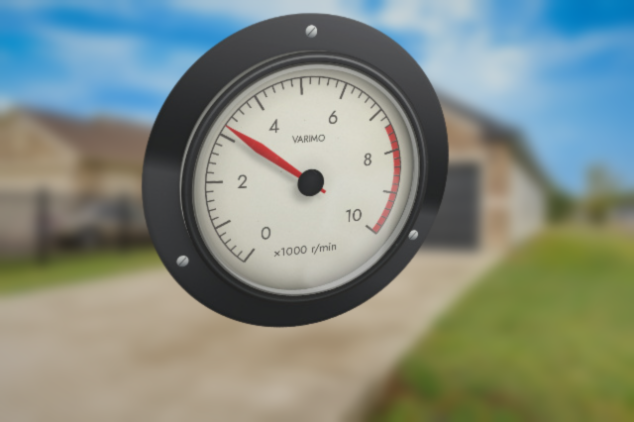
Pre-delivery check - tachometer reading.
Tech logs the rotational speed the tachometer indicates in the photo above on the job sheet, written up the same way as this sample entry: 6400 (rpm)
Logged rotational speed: 3200 (rpm)
